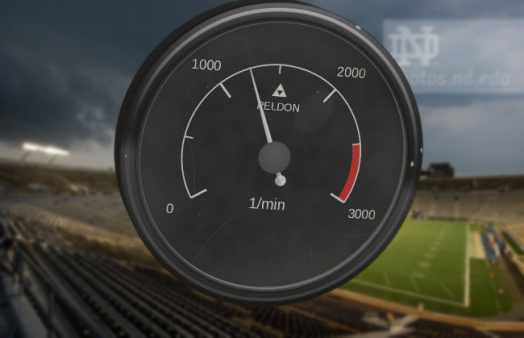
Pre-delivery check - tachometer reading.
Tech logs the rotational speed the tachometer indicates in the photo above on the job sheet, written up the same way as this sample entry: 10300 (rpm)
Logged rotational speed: 1250 (rpm)
